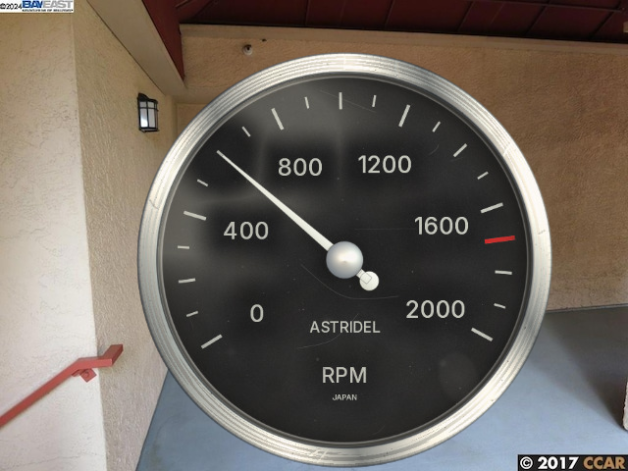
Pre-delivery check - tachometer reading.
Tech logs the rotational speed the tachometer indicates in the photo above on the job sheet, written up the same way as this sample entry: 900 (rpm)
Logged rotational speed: 600 (rpm)
